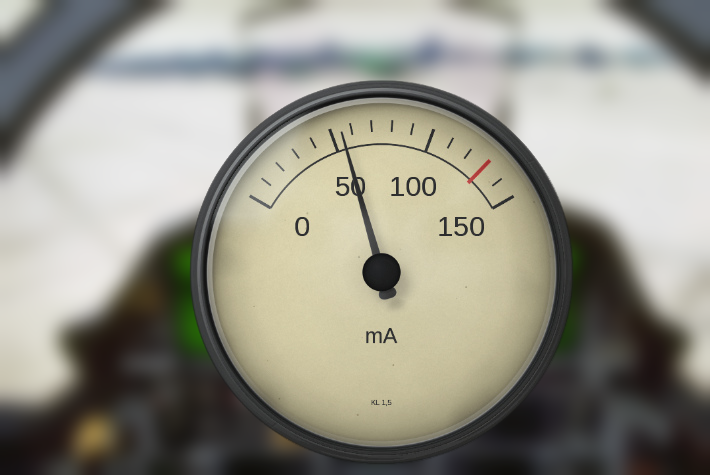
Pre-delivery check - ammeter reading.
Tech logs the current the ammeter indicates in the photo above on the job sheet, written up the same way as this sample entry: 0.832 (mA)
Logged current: 55 (mA)
